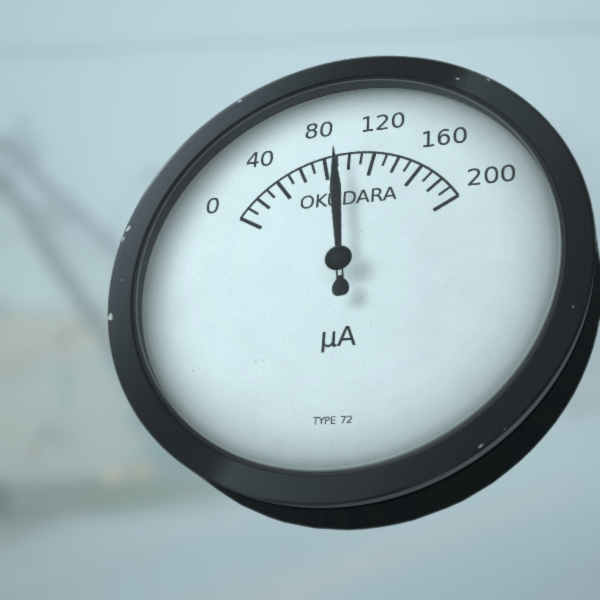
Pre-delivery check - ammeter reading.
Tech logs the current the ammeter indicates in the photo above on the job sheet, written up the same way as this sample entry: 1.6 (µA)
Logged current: 90 (µA)
